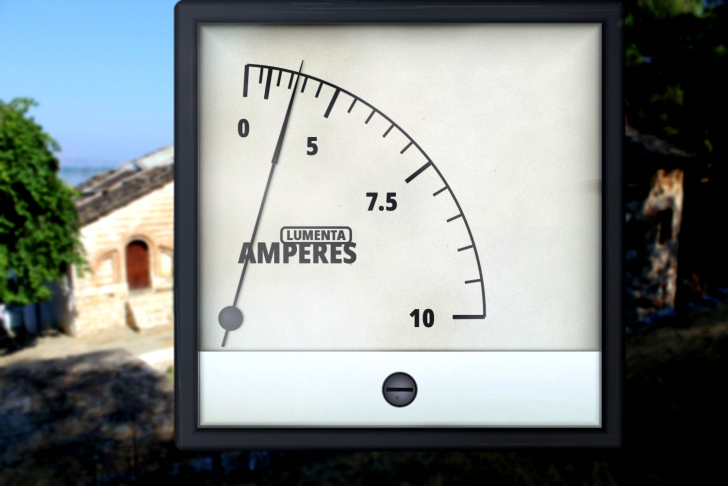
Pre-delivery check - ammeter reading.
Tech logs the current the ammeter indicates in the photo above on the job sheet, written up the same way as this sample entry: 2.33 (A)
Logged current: 3.75 (A)
